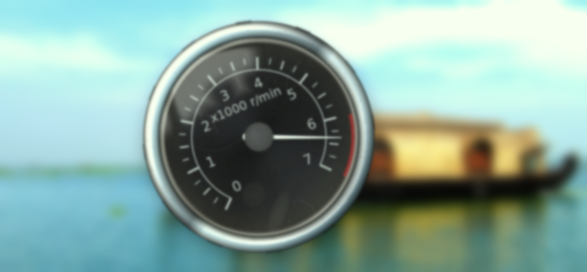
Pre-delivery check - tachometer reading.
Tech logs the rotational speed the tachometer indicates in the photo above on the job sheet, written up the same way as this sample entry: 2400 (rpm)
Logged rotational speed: 6375 (rpm)
